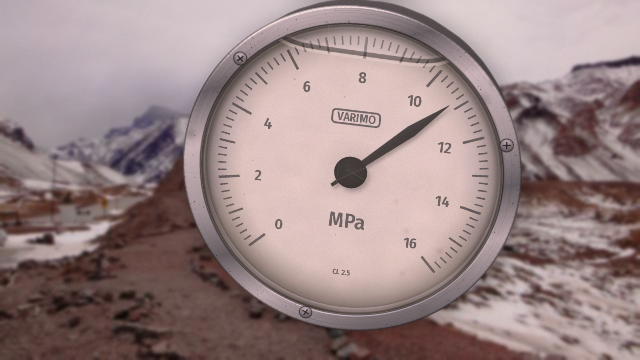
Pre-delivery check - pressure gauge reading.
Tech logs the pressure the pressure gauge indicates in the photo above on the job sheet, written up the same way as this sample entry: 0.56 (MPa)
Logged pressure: 10.8 (MPa)
